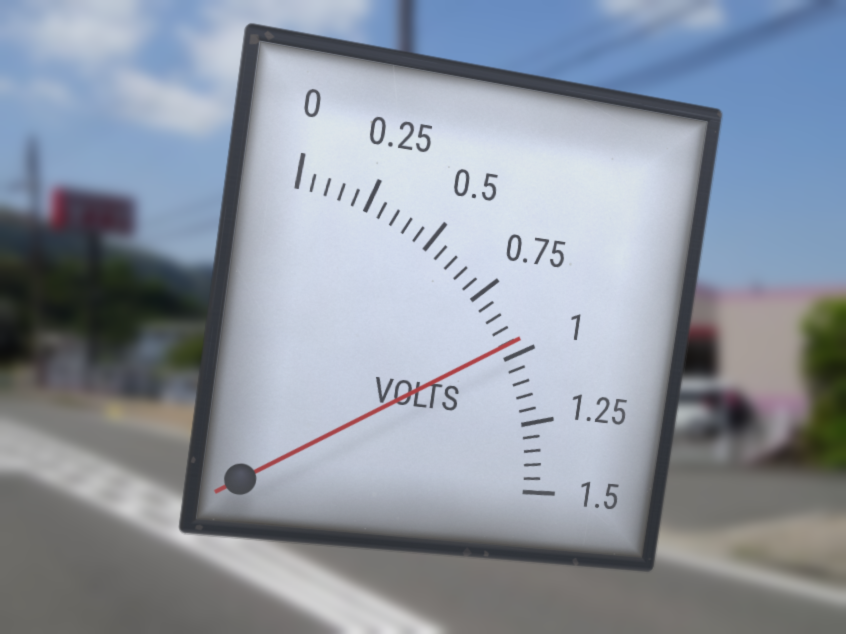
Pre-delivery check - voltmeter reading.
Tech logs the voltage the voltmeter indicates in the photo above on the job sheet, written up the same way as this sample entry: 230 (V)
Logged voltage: 0.95 (V)
